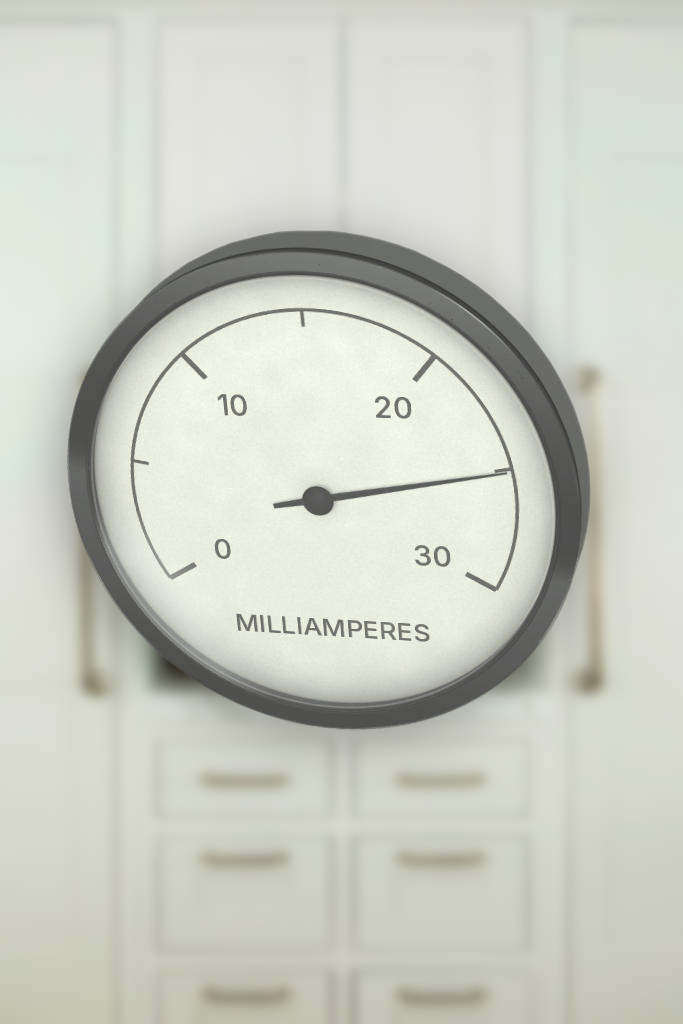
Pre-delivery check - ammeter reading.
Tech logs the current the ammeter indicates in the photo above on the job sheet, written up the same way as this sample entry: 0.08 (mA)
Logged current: 25 (mA)
